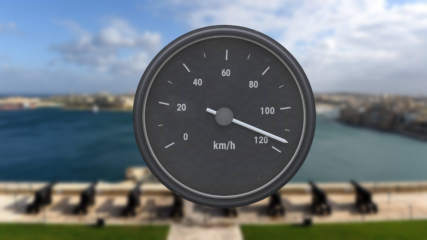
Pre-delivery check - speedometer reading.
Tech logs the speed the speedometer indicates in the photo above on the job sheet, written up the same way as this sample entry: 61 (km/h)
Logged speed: 115 (km/h)
